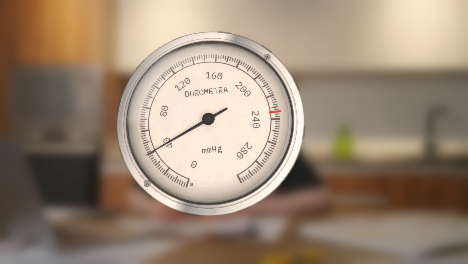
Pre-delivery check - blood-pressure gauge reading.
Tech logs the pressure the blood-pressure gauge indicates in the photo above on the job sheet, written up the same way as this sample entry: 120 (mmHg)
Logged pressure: 40 (mmHg)
